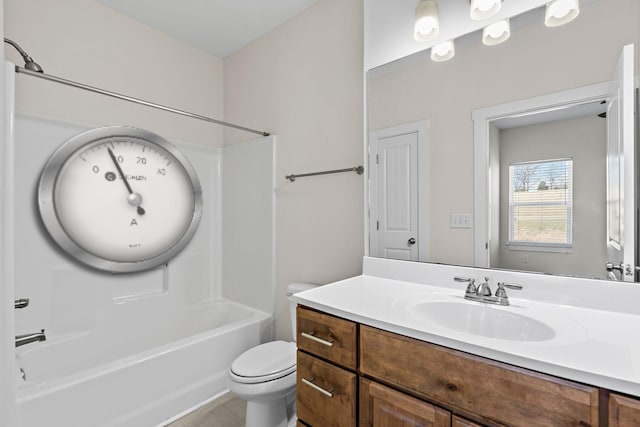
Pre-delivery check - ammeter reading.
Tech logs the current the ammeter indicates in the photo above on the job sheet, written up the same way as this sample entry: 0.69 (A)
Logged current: 8 (A)
